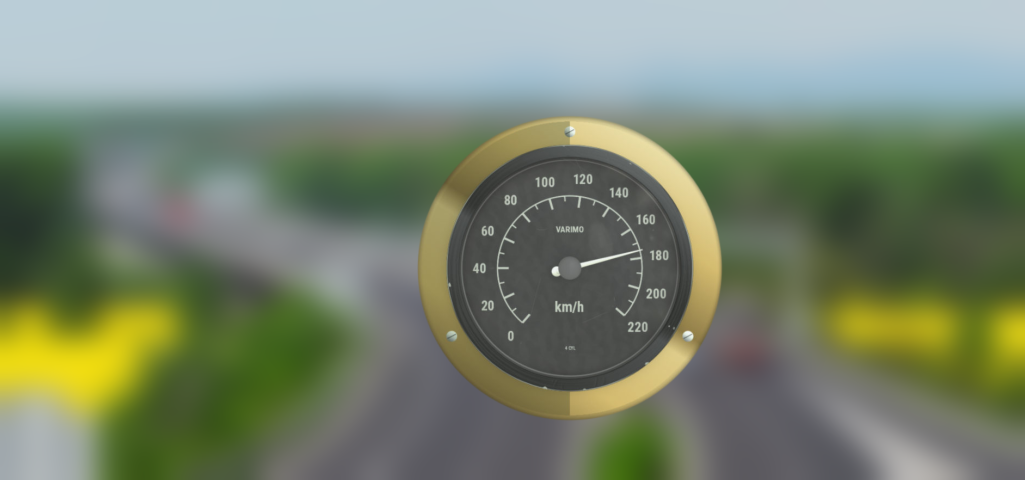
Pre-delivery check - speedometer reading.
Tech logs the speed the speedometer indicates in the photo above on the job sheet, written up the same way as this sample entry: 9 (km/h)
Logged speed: 175 (km/h)
